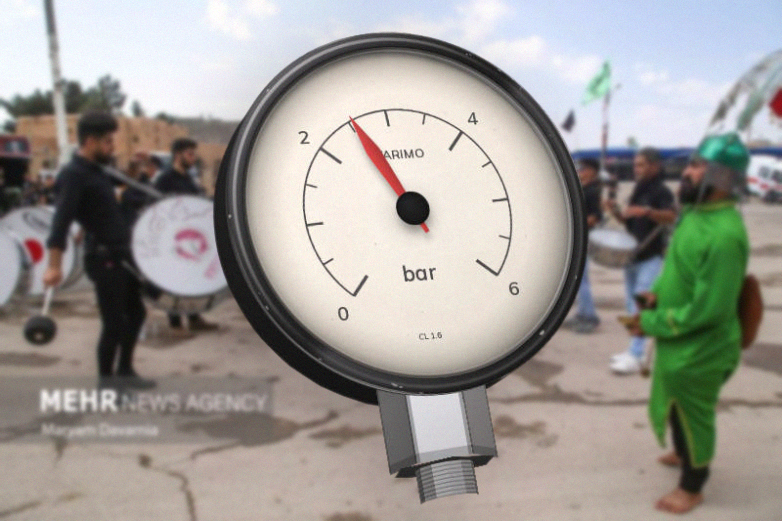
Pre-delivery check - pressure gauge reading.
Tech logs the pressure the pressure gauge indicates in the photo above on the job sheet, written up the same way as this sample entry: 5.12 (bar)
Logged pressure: 2.5 (bar)
